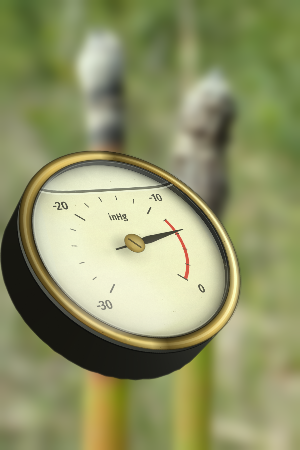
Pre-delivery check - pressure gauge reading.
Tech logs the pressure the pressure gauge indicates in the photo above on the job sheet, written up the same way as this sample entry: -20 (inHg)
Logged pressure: -6 (inHg)
